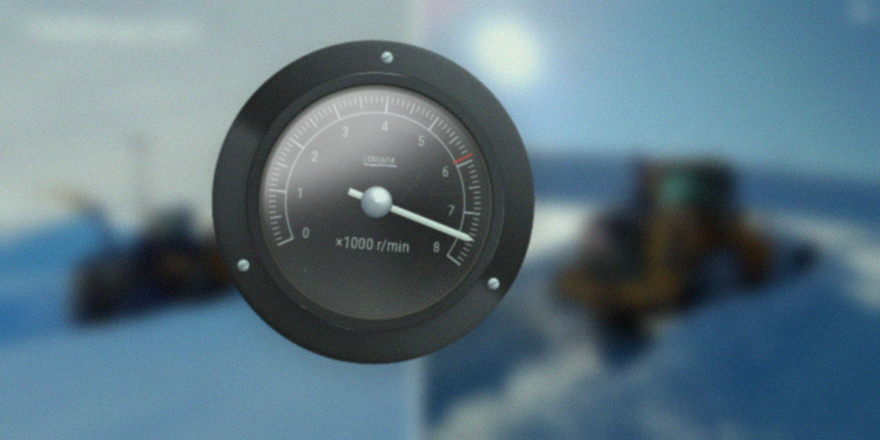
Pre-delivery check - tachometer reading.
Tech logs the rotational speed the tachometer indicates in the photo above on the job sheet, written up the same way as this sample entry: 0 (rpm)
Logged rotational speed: 7500 (rpm)
